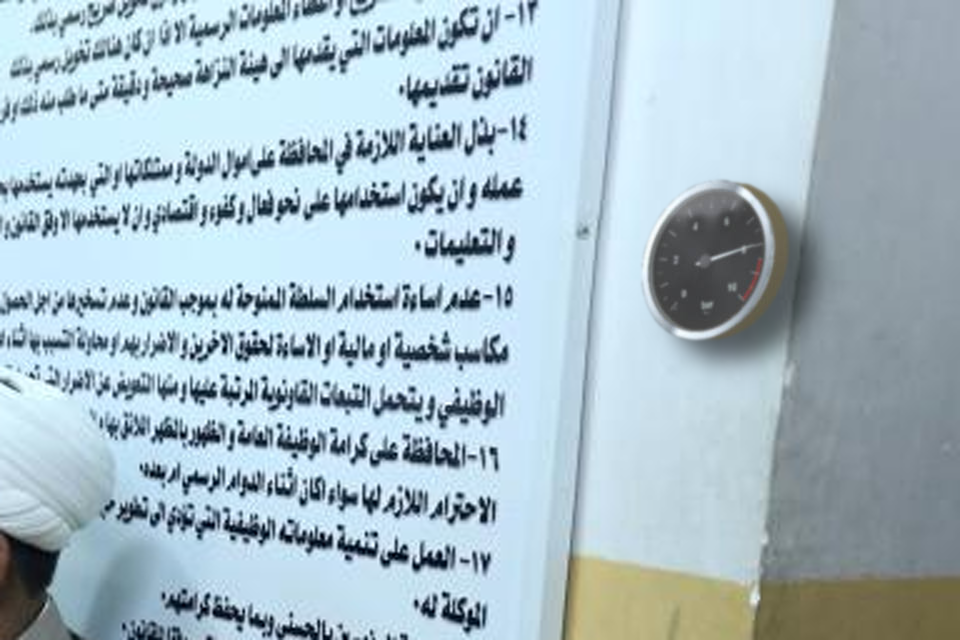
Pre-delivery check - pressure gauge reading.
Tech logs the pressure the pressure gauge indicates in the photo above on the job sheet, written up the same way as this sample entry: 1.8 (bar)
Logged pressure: 8 (bar)
